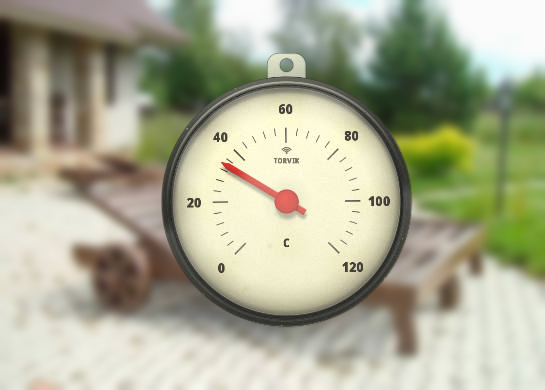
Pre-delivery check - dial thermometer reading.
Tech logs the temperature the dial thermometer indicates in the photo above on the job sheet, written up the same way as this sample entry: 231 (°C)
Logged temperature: 34 (°C)
